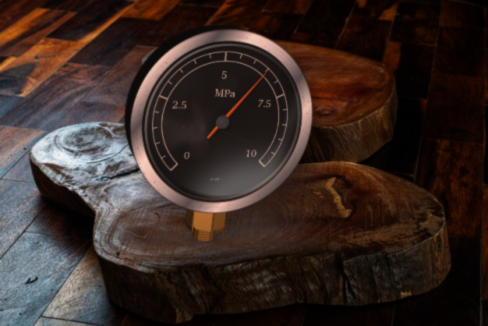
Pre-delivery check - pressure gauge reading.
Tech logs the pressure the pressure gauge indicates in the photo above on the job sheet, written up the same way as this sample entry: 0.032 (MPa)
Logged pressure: 6.5 (MPa)
